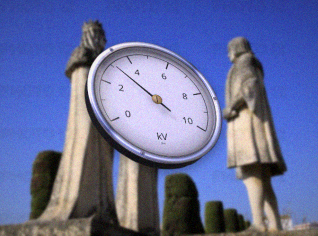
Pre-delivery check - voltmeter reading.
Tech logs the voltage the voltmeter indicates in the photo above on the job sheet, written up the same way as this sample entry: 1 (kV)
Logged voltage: 3 (kV)
